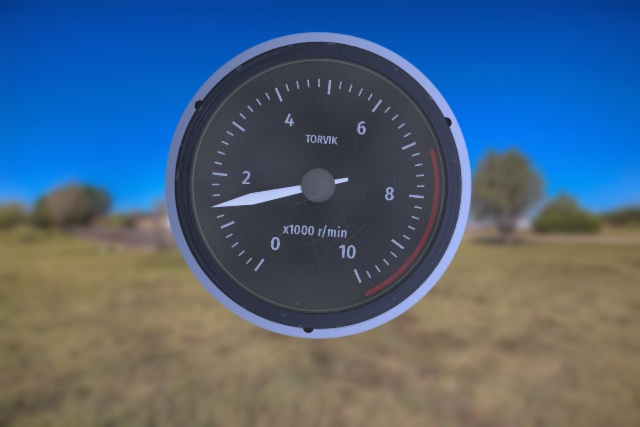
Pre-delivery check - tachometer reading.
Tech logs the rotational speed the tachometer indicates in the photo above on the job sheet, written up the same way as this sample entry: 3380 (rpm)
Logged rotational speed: 1400 (rpm)
